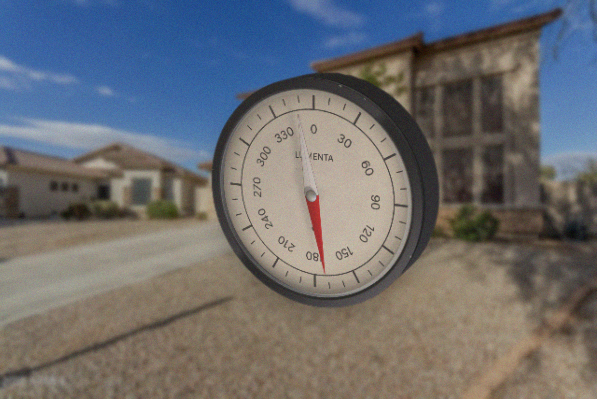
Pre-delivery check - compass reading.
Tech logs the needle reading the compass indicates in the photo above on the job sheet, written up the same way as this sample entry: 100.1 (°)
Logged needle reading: 170 (°)
